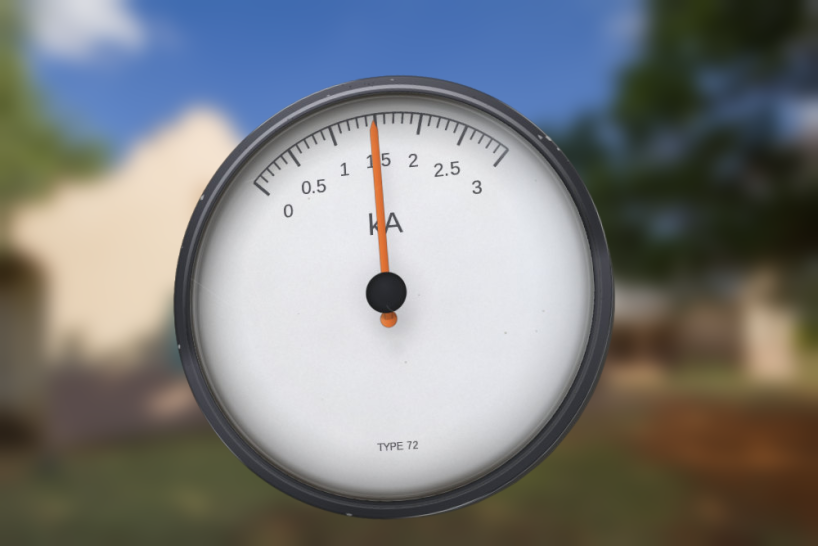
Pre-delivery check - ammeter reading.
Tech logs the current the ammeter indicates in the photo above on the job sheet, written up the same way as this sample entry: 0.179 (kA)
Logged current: 1.5 (kA)
